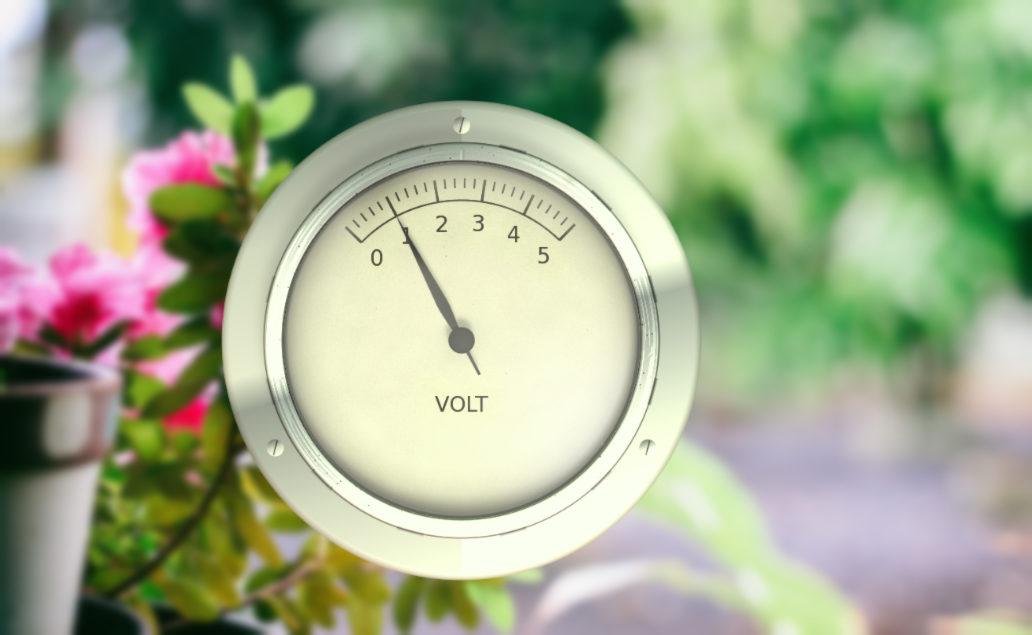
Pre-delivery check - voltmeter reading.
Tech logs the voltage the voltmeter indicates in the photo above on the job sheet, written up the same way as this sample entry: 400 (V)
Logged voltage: 1 (V)
